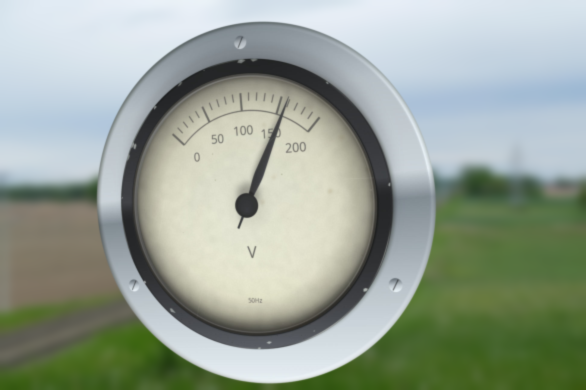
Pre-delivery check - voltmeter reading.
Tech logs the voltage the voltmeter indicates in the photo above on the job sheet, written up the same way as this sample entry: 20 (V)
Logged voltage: 160 (V)
